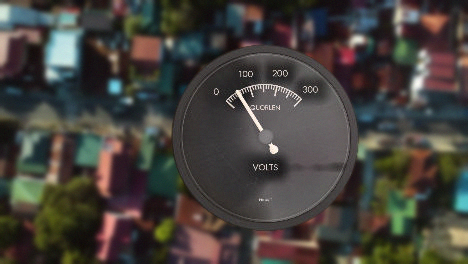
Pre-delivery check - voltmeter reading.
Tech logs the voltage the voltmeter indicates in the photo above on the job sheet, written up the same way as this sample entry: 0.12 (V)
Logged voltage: 50 (V)
